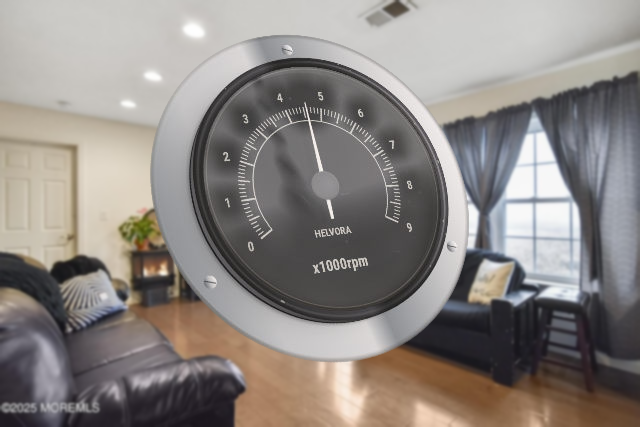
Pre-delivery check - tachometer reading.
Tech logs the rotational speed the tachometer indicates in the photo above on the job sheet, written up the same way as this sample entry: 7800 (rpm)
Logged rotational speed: 4500 (rpm)
